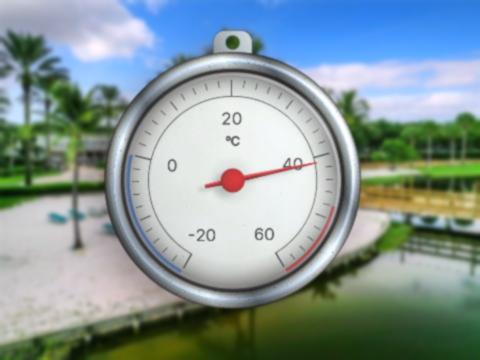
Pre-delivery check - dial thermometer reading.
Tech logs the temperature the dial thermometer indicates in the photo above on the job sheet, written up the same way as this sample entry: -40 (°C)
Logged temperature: 41 (°C)
